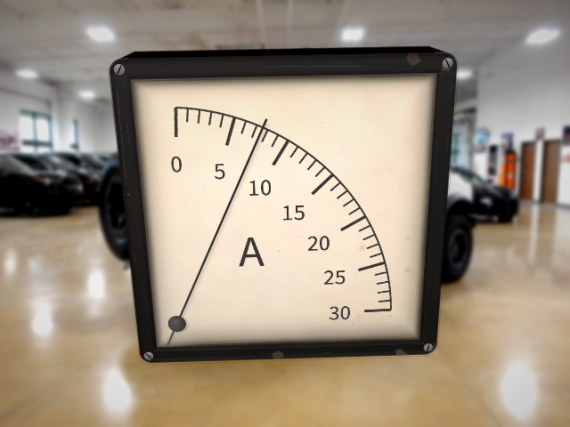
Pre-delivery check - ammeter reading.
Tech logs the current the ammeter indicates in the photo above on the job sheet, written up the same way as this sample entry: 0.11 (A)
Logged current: 7.5 (A)
